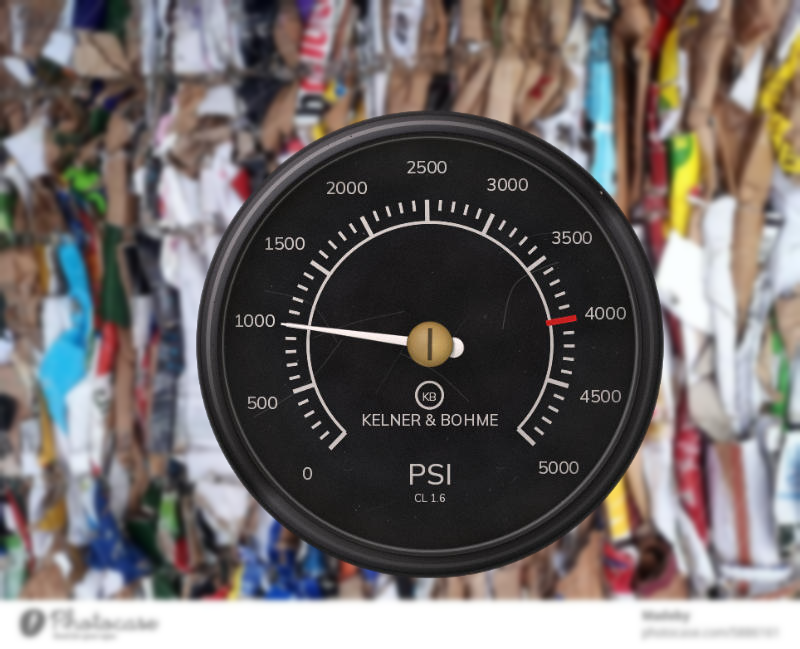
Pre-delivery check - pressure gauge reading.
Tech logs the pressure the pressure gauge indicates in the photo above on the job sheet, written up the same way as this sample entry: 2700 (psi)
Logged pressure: 1000 (psi)
